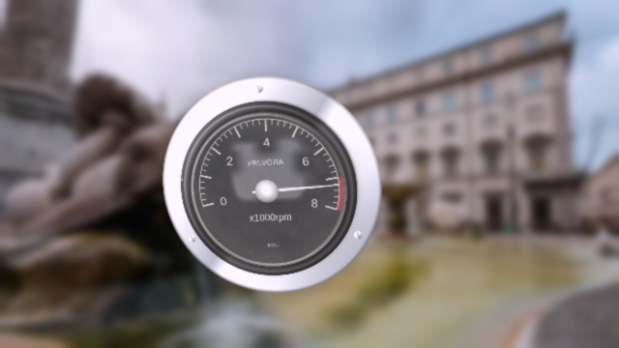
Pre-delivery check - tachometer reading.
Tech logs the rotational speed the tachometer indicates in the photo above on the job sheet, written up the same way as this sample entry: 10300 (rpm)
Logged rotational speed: 7200 (rpm)
